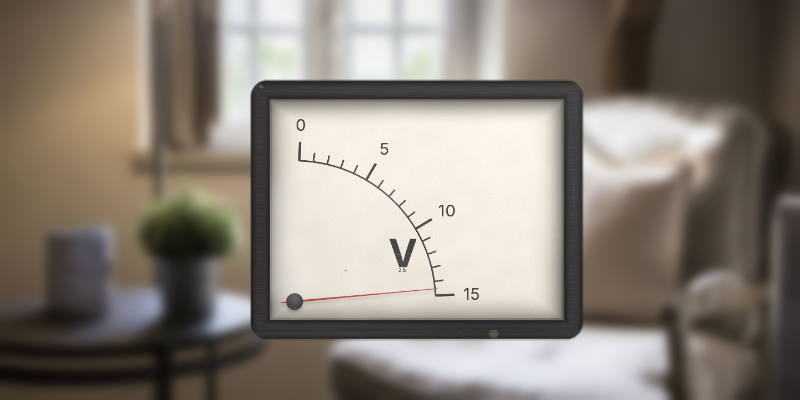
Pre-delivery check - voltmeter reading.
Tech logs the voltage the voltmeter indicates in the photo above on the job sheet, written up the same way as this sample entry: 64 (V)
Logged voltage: 14.5 (V)
